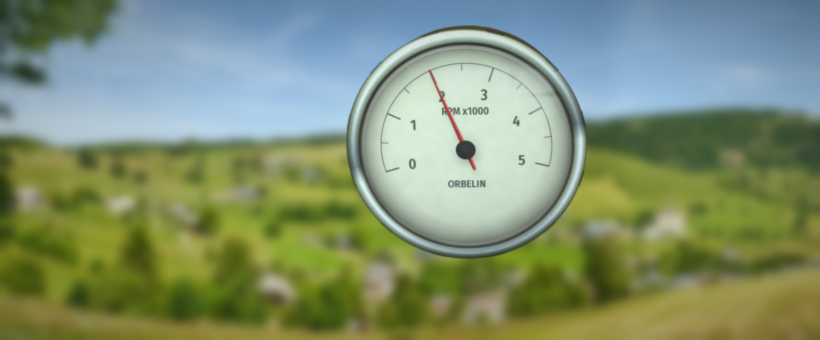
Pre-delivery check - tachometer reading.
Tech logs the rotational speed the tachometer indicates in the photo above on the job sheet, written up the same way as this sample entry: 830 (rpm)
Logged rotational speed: 2000 (rpm)
